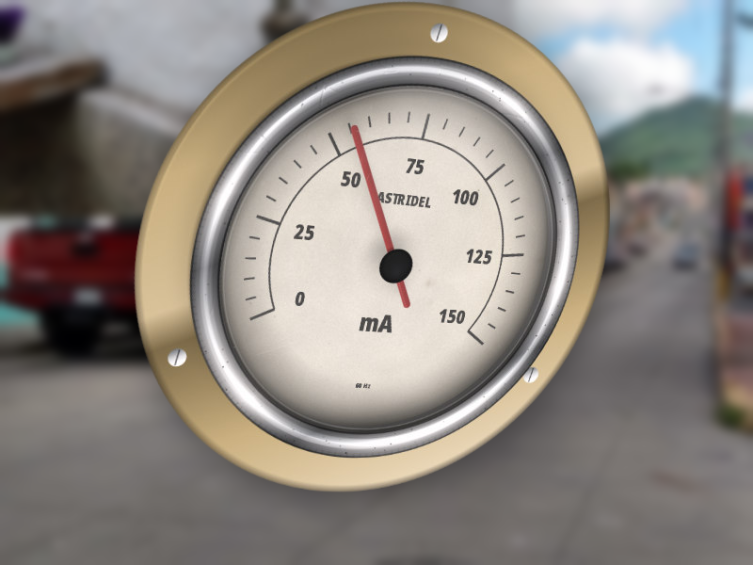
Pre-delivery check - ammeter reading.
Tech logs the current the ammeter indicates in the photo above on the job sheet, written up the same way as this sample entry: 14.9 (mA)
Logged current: 55 (mA)
